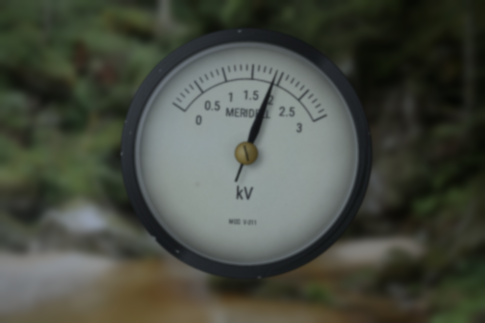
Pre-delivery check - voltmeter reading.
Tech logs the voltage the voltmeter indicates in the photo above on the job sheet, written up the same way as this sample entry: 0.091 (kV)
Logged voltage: 1.9 (kV)
